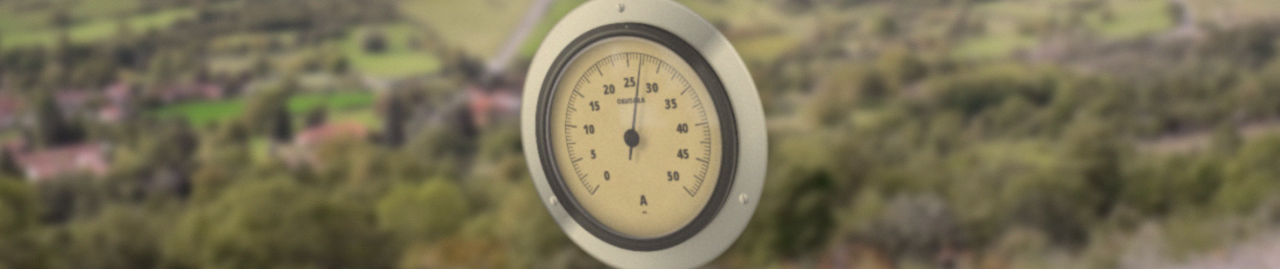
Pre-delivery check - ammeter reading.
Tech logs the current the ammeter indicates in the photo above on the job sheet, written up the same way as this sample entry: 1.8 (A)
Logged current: 27.5 (A)
